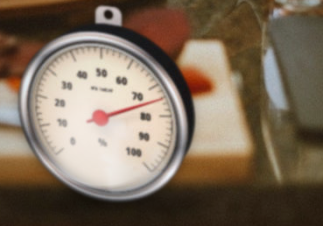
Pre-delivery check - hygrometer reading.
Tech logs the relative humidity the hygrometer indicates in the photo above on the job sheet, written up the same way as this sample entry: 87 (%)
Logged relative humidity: 74 (%)
